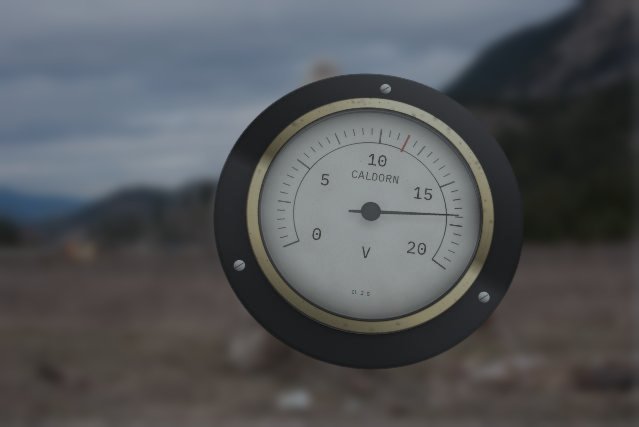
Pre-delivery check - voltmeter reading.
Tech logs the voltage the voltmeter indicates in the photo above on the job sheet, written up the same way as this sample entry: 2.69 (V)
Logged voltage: 17 (V)
